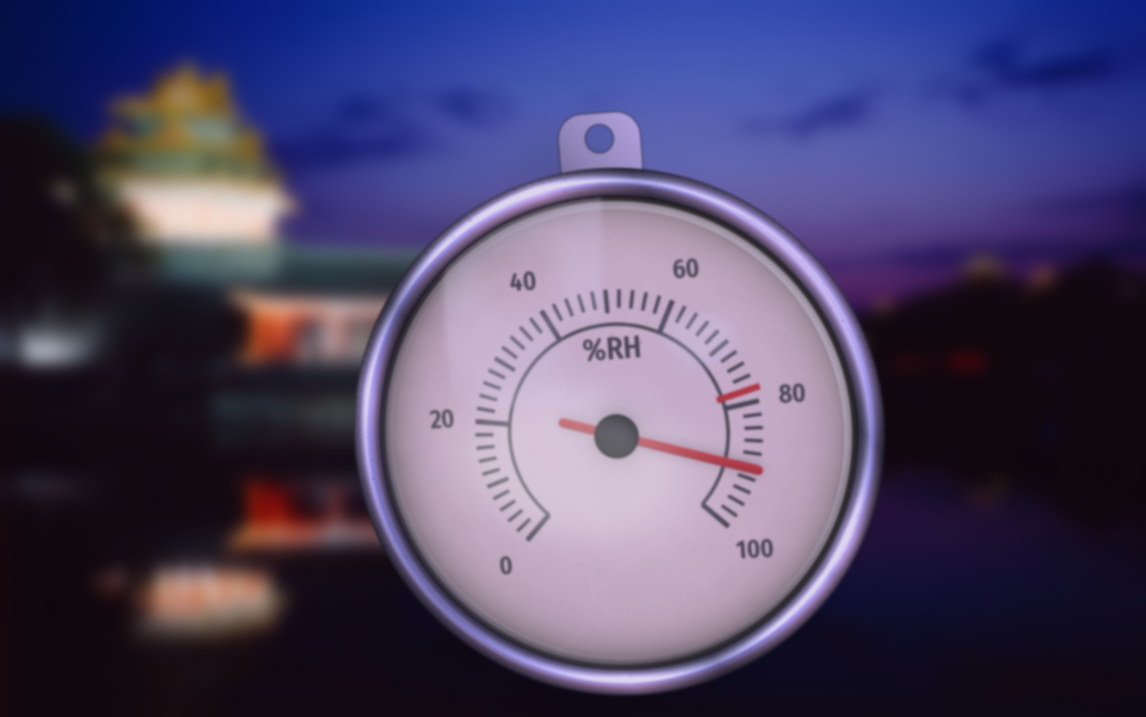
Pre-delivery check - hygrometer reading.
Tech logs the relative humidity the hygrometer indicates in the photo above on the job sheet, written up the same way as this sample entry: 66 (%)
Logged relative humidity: 90 (%)
